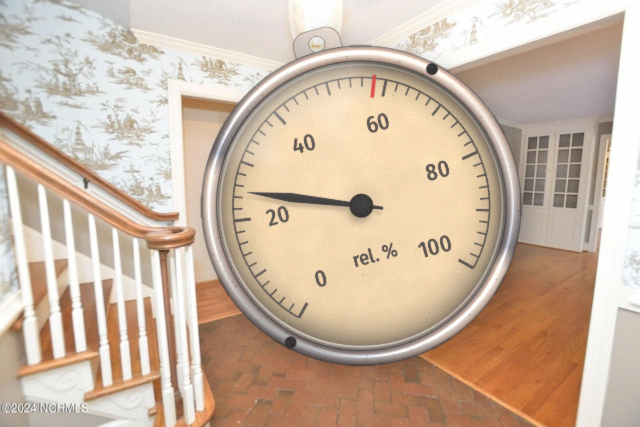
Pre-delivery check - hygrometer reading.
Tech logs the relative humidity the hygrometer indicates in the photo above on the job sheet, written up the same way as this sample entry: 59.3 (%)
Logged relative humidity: 25 (%)
